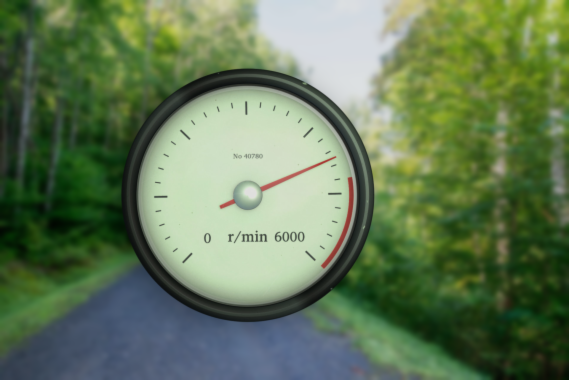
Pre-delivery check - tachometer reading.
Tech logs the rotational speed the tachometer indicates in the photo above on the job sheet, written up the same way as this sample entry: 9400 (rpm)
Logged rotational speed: 4500 (rpm)
